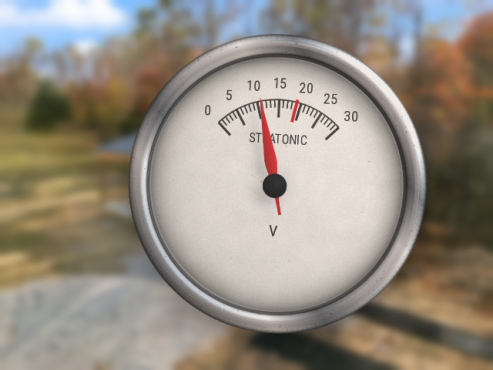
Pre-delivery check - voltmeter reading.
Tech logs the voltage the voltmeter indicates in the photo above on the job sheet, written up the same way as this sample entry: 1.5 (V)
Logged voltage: 11 (V)
